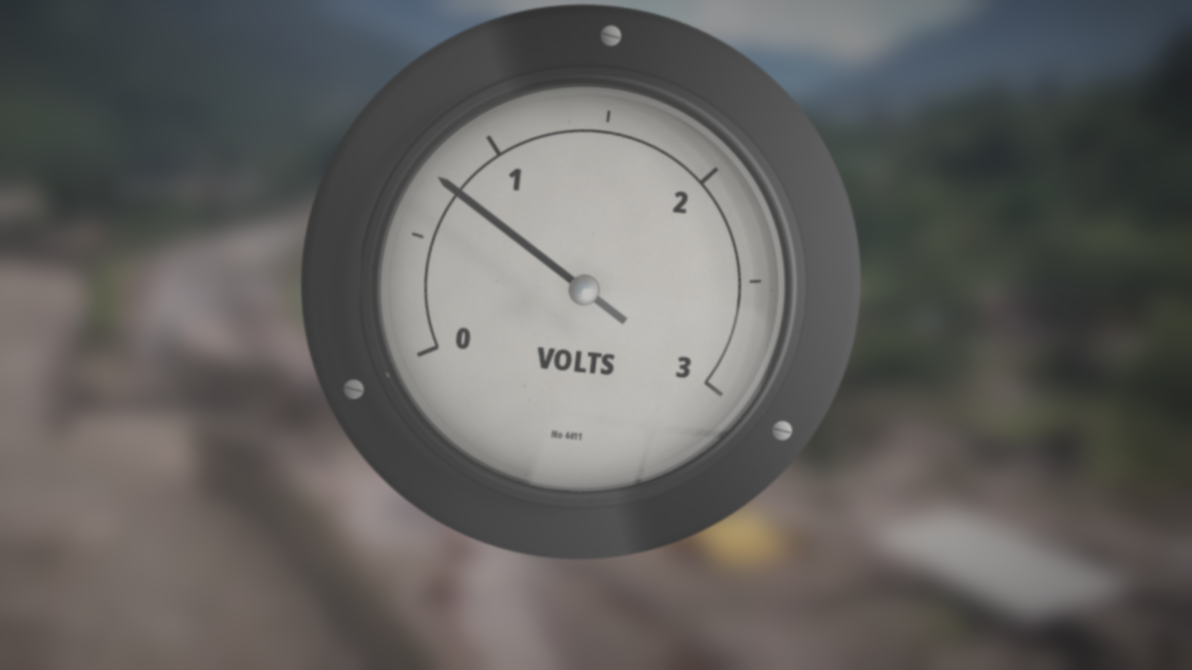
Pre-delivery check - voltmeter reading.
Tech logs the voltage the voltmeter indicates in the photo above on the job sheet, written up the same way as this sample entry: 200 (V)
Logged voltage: 0.75 (V)
